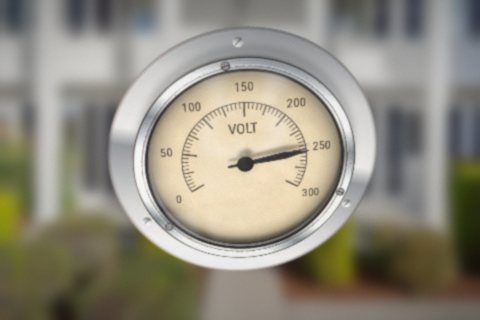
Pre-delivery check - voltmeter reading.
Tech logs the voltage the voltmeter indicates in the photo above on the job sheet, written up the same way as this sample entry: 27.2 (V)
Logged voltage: 250 (V)
